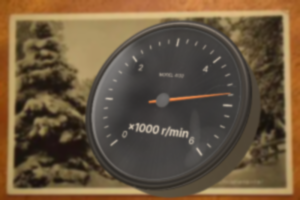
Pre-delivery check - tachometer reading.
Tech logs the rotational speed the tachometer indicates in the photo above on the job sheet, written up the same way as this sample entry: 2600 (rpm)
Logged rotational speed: 4800 (rpm)
